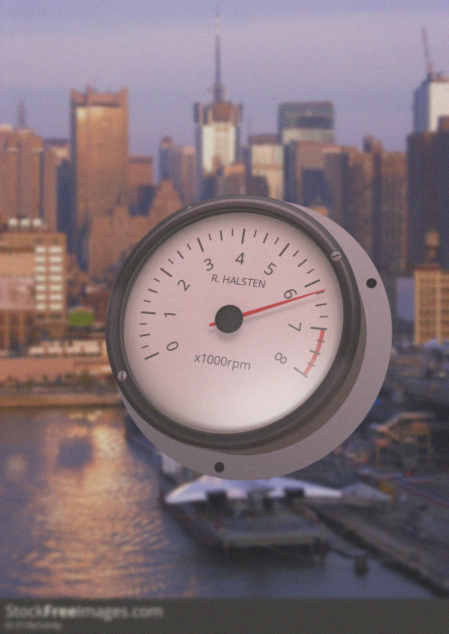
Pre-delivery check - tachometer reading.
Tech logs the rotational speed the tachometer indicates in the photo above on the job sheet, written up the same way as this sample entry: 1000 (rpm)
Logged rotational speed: 6250 (rpm)
